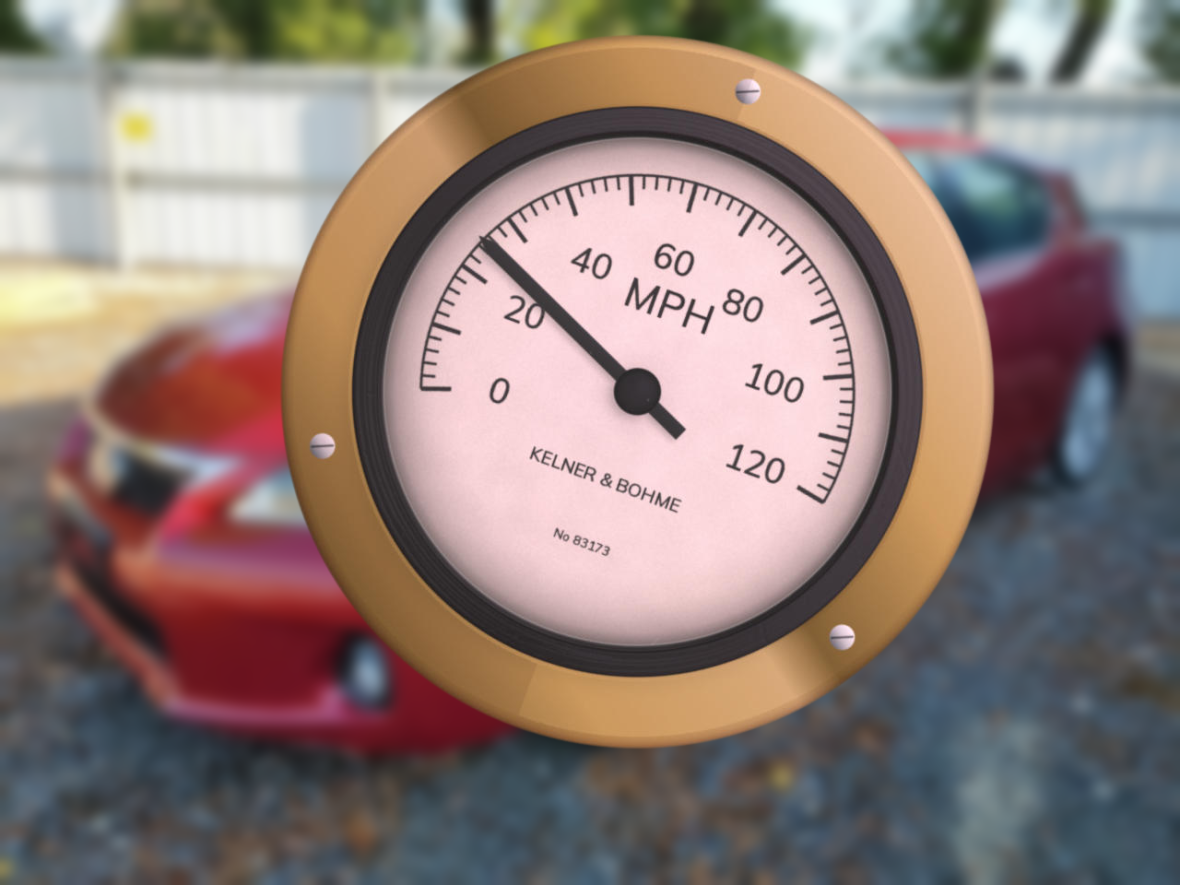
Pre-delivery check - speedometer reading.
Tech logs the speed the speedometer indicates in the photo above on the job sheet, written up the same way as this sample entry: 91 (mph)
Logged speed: 25 (mph)
